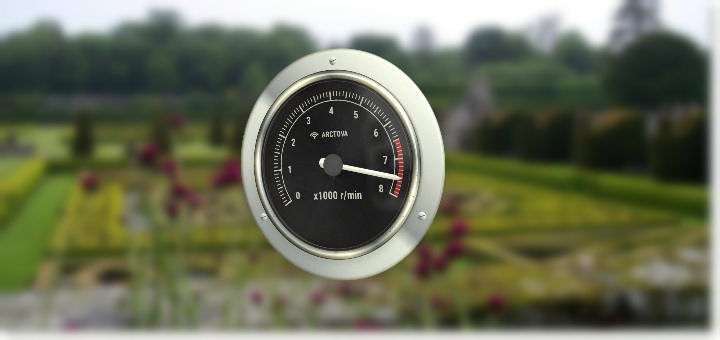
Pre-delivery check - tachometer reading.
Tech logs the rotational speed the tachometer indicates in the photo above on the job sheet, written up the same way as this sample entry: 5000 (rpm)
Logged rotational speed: 7500 (rpm)
